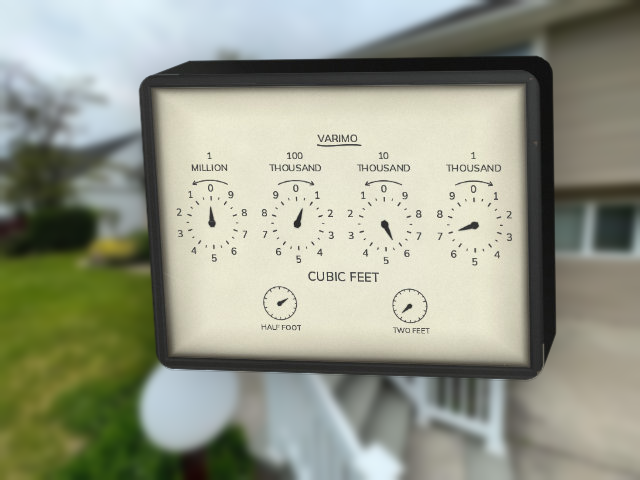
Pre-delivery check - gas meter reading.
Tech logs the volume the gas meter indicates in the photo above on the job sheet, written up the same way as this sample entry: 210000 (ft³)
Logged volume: 5700 (ft³)
